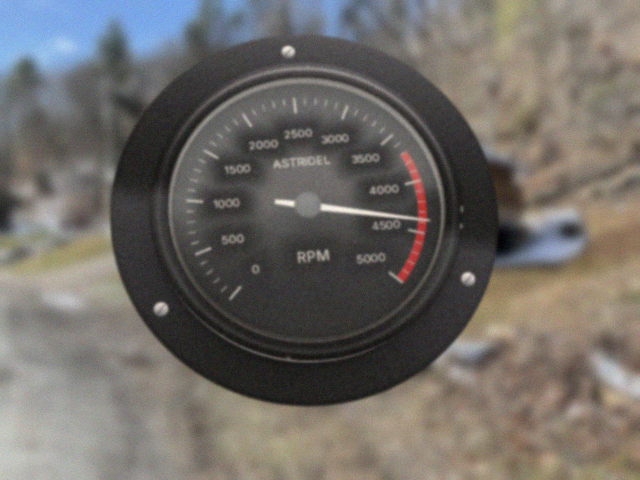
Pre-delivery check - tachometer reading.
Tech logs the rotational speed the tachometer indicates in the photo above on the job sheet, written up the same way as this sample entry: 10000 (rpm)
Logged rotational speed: 4400 (rpm)
